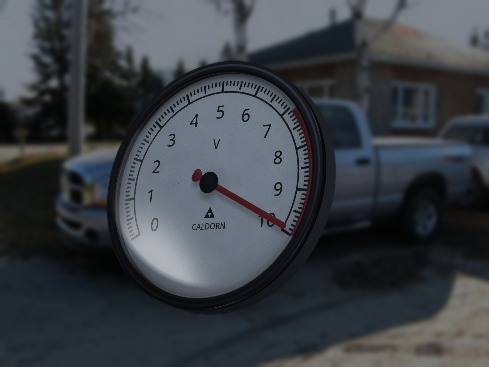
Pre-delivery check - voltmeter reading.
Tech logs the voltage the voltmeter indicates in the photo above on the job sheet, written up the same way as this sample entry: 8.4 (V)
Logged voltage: 9.9 (V)
